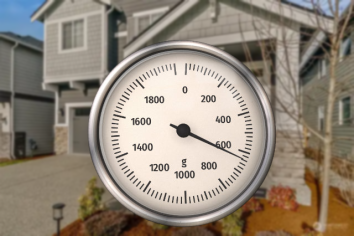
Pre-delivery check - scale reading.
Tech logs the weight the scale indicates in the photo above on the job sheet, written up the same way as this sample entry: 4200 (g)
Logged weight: 640 (g)
